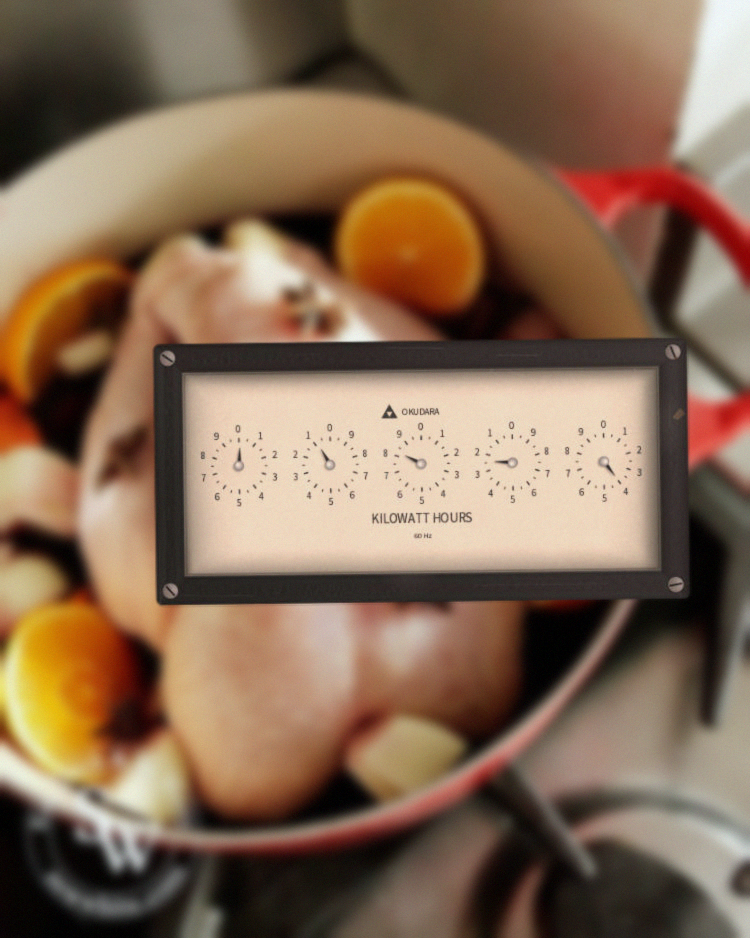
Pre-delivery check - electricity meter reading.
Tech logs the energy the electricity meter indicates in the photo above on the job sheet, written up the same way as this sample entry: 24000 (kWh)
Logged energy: 824 (kWh)
